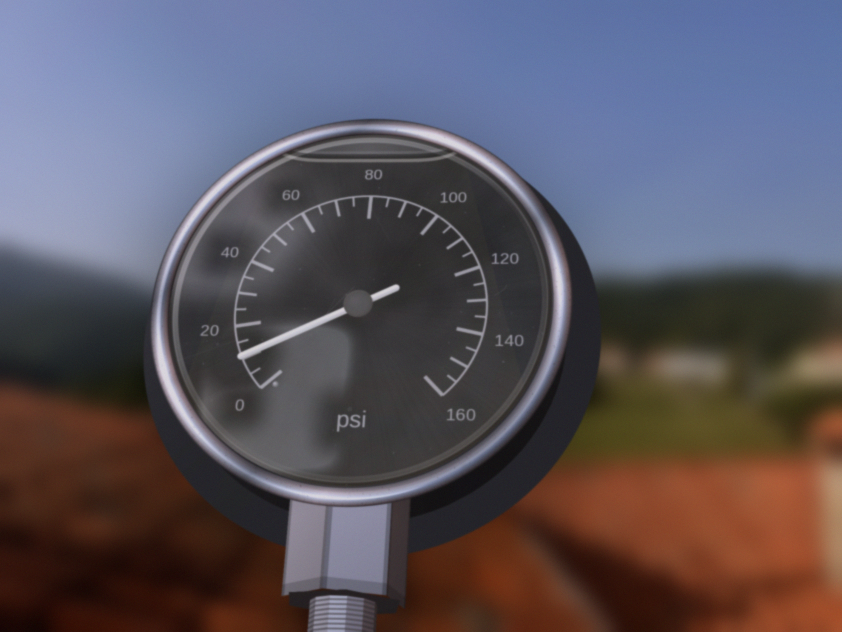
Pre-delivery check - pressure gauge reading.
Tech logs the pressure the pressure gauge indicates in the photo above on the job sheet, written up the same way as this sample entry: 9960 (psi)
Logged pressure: 10 (psi)
